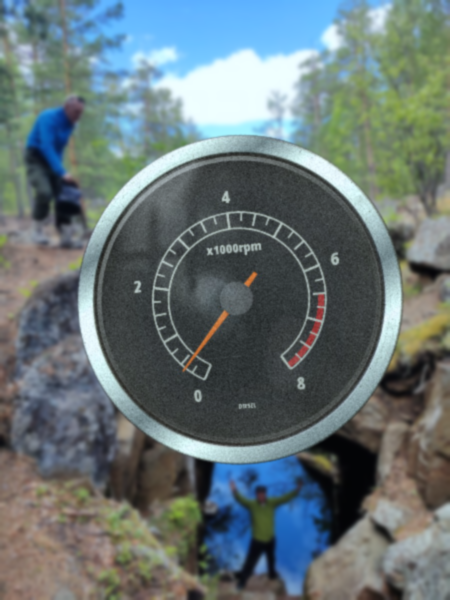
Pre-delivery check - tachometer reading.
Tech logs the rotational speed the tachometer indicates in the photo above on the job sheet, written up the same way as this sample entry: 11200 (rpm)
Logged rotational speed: 375 (rpm)
